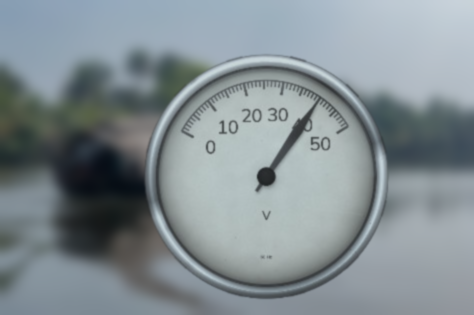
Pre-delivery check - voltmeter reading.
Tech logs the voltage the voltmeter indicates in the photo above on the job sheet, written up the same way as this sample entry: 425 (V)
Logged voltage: 40 (V)
